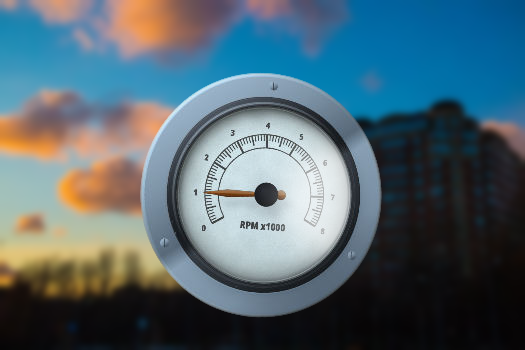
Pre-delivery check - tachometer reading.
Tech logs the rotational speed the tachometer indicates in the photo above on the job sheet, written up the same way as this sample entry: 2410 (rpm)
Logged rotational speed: 1000 (rpm)
